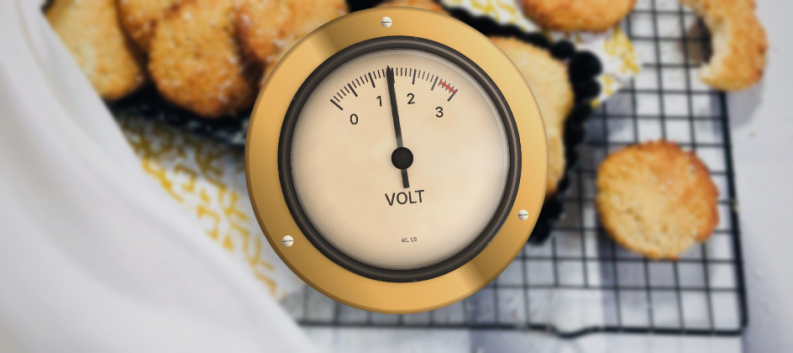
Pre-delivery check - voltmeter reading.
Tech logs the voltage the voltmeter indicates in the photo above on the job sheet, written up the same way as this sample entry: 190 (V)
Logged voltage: 1.4 (V)
